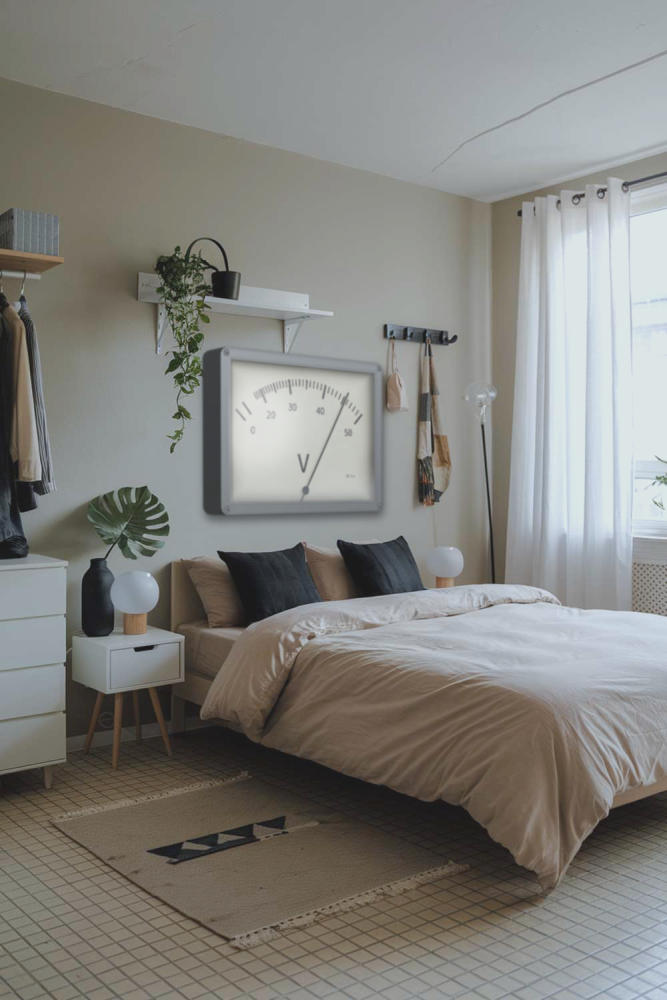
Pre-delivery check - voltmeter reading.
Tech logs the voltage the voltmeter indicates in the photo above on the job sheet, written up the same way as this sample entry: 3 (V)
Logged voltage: 45 (V)
